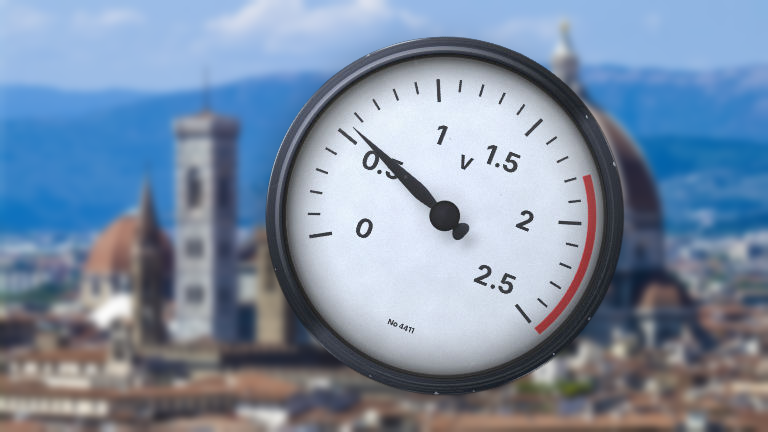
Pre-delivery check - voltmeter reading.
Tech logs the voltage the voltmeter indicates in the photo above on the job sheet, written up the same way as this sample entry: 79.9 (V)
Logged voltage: 0.55 (V)
